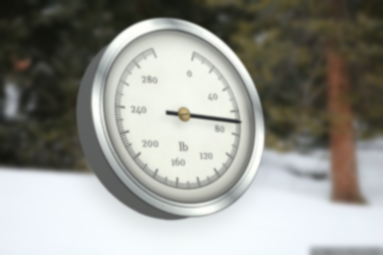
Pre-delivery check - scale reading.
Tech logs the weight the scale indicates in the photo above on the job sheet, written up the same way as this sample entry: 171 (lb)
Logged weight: 70 (lb)
